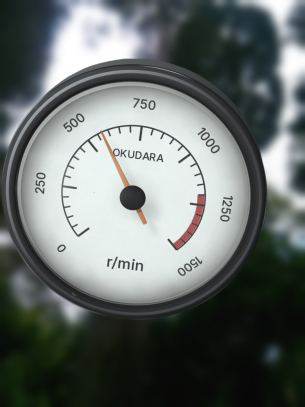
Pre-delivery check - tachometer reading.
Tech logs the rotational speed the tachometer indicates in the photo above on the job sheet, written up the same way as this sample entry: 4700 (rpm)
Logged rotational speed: 575 (rpm)
